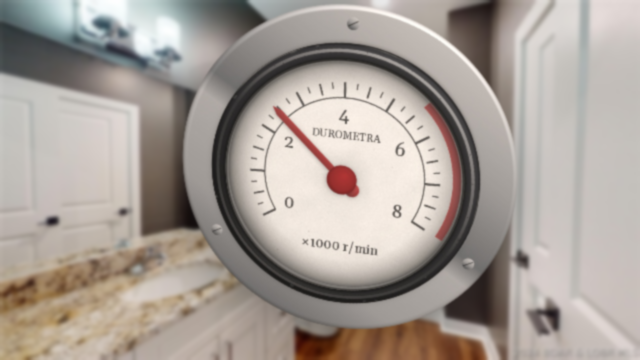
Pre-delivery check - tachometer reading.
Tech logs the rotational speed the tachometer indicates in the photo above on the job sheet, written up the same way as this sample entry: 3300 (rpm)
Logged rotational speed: 2500 (rpm)
